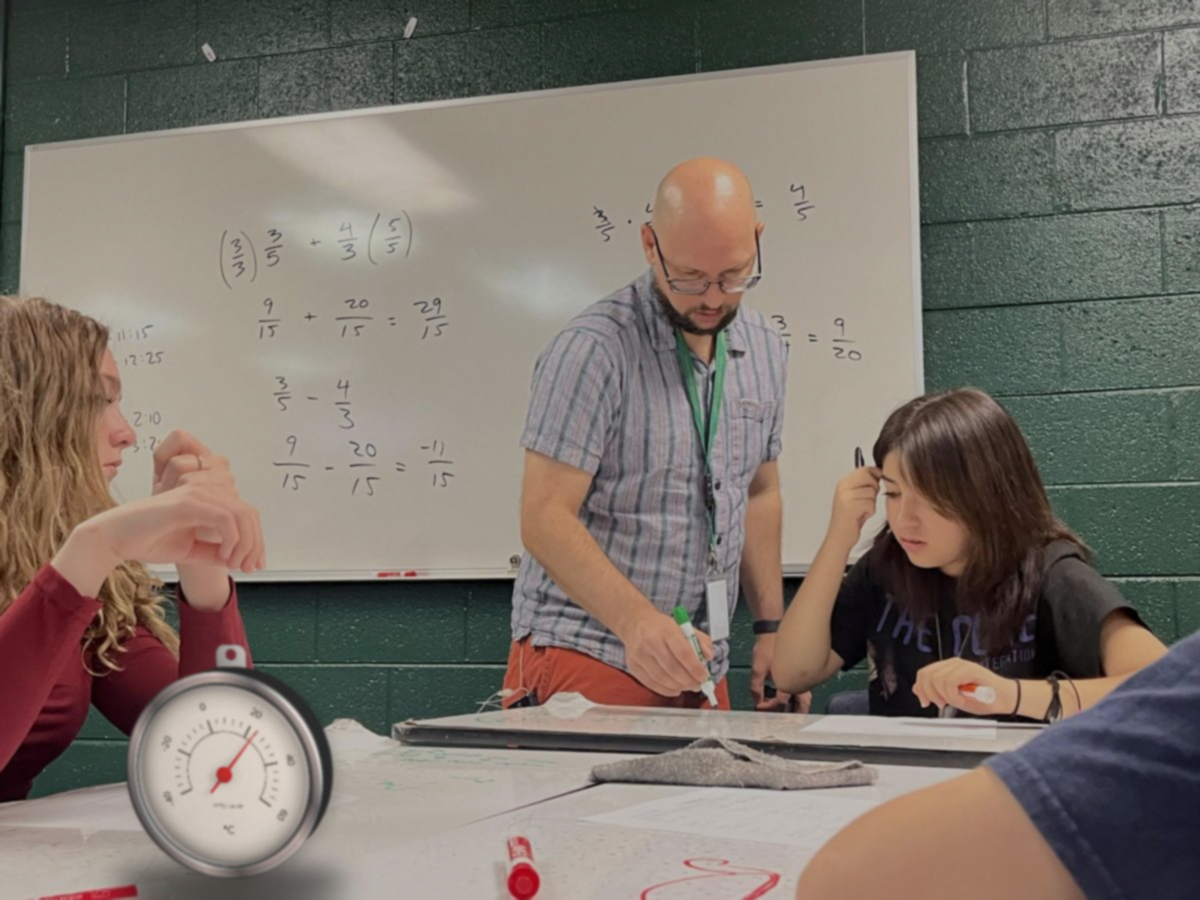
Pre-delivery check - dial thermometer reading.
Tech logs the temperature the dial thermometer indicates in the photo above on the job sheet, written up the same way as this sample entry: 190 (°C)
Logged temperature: 24 (°C)
